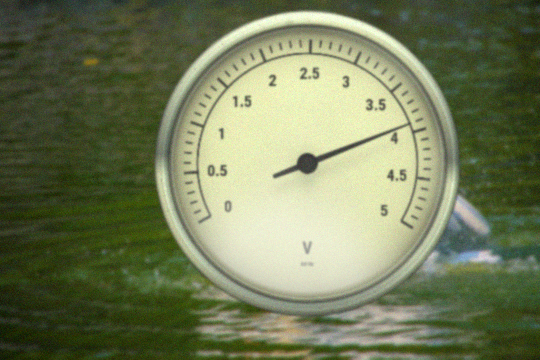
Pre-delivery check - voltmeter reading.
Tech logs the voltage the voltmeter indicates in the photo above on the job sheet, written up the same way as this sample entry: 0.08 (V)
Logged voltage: 3.9 (V)
